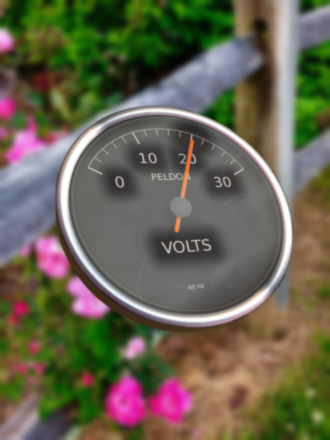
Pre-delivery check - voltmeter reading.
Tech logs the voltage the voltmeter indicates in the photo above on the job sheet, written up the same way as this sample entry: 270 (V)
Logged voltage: 20 (V)
